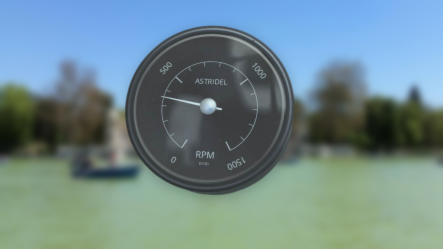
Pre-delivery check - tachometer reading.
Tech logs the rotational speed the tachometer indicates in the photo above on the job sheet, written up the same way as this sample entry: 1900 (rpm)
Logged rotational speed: 350 (rpm)
